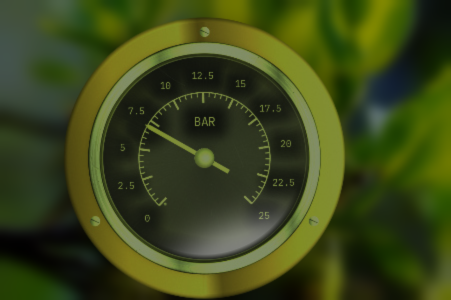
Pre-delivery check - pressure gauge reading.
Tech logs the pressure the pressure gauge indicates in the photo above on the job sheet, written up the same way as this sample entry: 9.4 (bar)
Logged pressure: 7 (bar)
